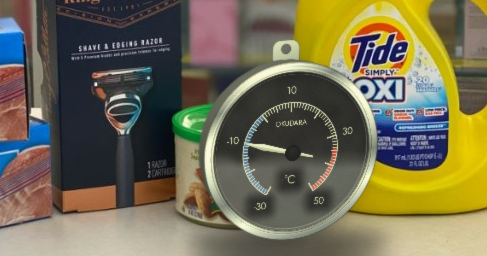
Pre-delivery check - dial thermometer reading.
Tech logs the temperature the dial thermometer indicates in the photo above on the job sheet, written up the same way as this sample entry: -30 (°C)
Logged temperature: -10 (°C)
